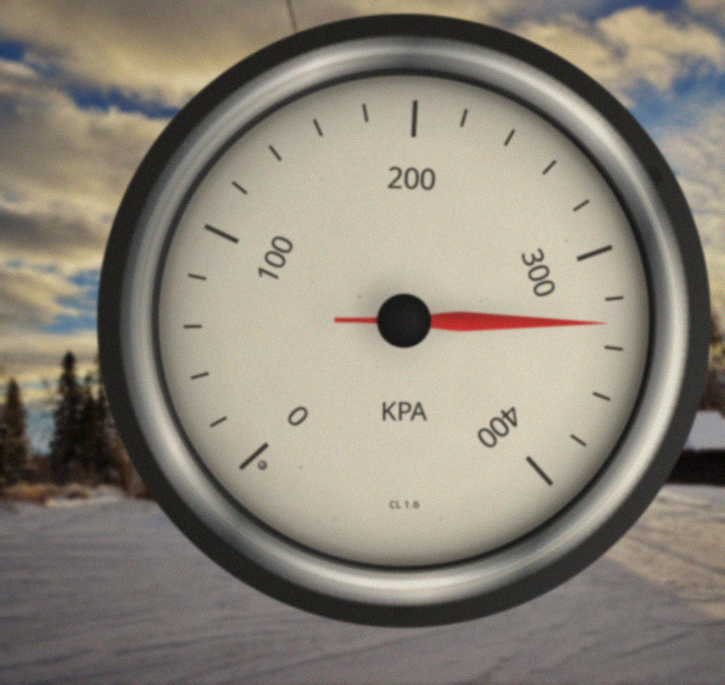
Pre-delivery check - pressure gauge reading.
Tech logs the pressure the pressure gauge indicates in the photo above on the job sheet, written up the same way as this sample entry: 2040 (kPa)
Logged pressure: 330 (kPa)
